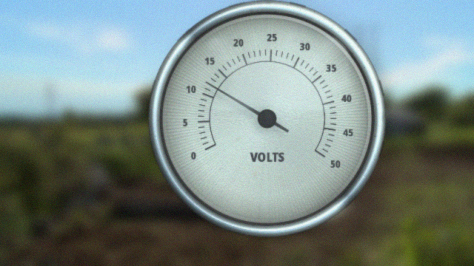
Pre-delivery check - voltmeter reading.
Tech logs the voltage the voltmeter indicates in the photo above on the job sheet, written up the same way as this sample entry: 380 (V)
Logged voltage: 12 (V)
